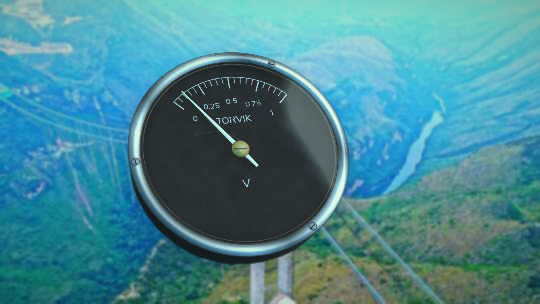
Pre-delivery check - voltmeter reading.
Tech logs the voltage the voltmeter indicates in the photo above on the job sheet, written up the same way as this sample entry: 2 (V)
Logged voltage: 0.1 (V)
